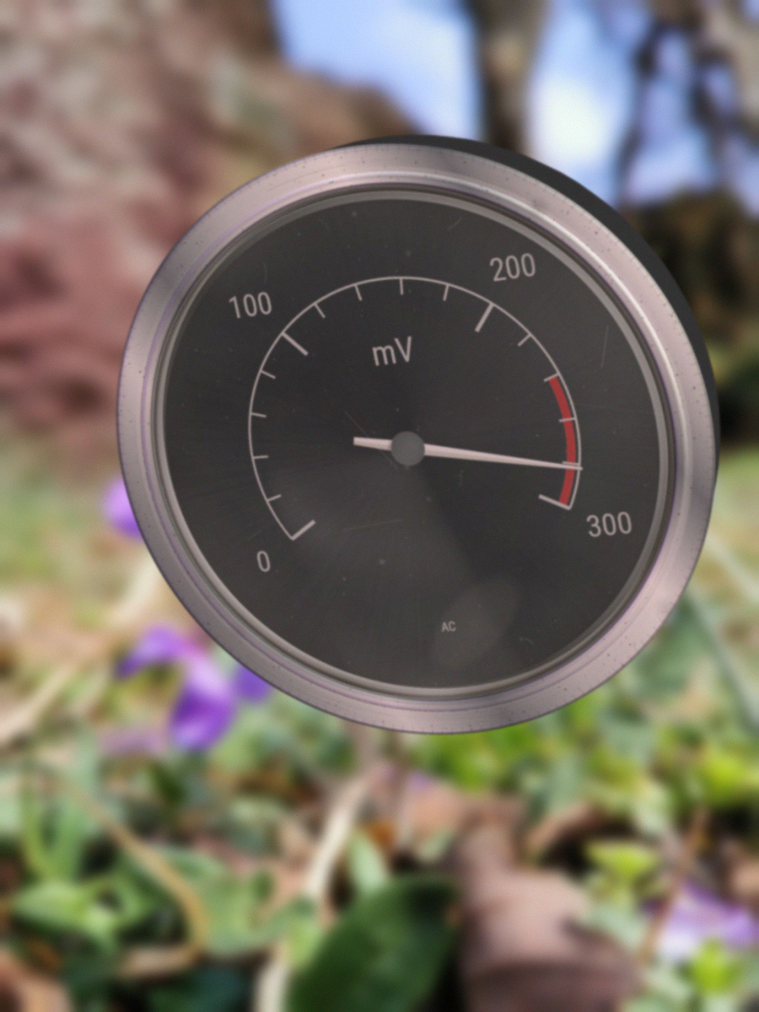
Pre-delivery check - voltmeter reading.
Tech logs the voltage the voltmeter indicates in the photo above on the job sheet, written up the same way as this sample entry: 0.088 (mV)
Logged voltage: 280 (mV)
